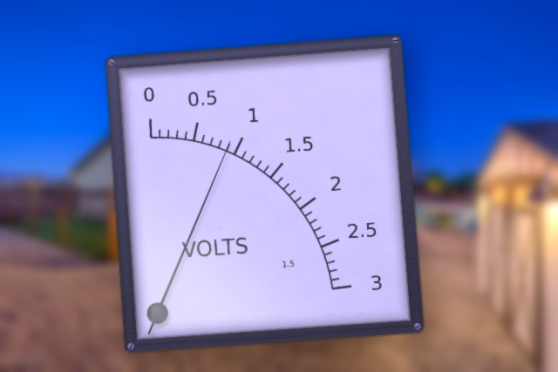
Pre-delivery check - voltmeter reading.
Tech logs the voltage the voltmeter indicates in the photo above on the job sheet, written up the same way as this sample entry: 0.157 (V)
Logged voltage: 0.9 (V)
